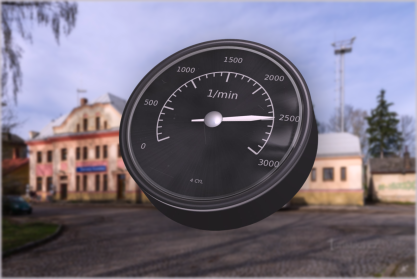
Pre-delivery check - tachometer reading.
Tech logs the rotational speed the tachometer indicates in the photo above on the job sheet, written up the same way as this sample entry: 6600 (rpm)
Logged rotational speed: 2500 (rpm)
